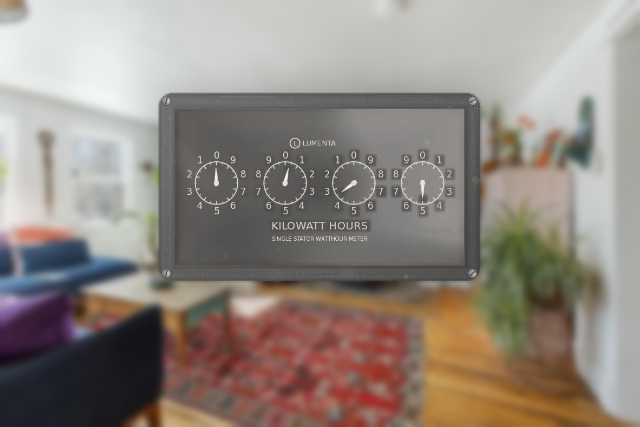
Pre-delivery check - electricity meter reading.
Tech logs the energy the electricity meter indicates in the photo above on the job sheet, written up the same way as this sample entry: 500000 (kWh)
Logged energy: 35 (kWh)
